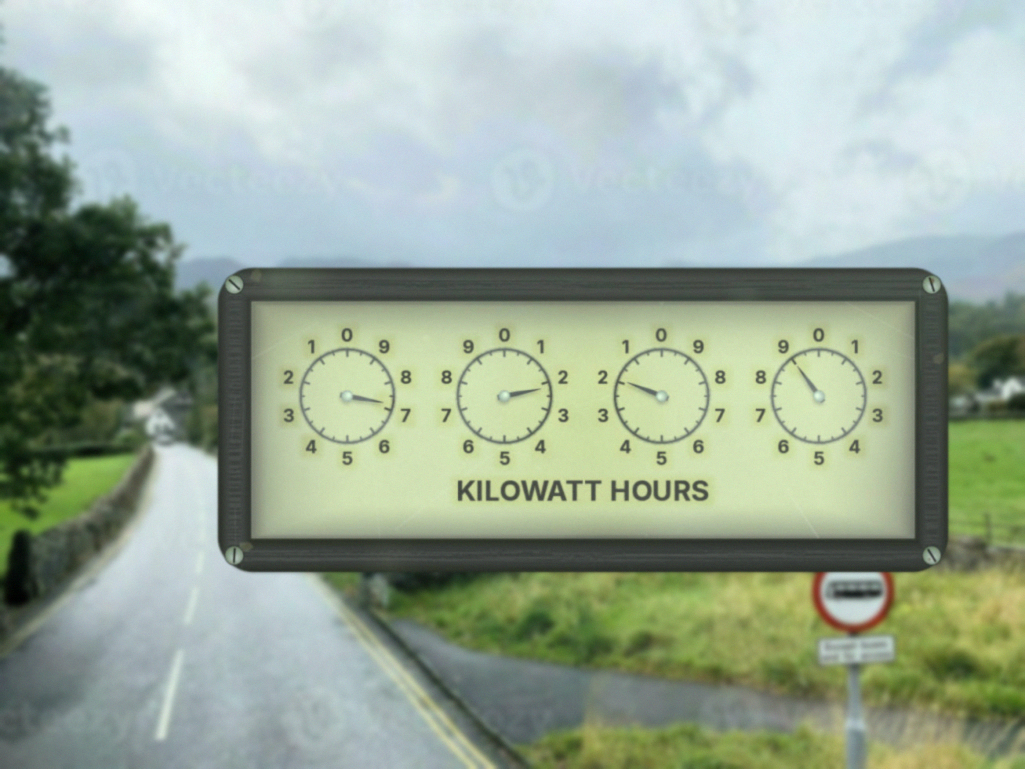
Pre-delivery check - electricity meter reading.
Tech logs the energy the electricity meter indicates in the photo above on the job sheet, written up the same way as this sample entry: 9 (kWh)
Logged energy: 7219 (kWh)
